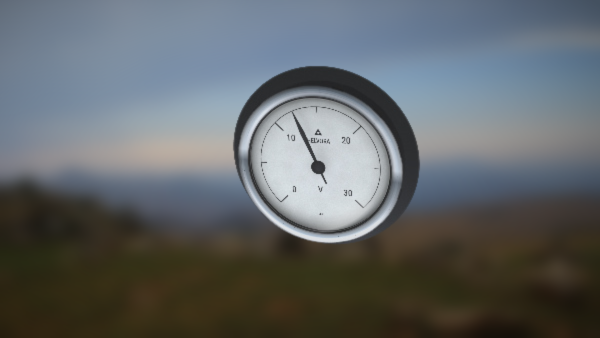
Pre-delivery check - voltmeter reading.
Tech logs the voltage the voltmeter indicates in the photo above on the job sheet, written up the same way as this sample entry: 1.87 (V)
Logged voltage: 12.5 (V)
